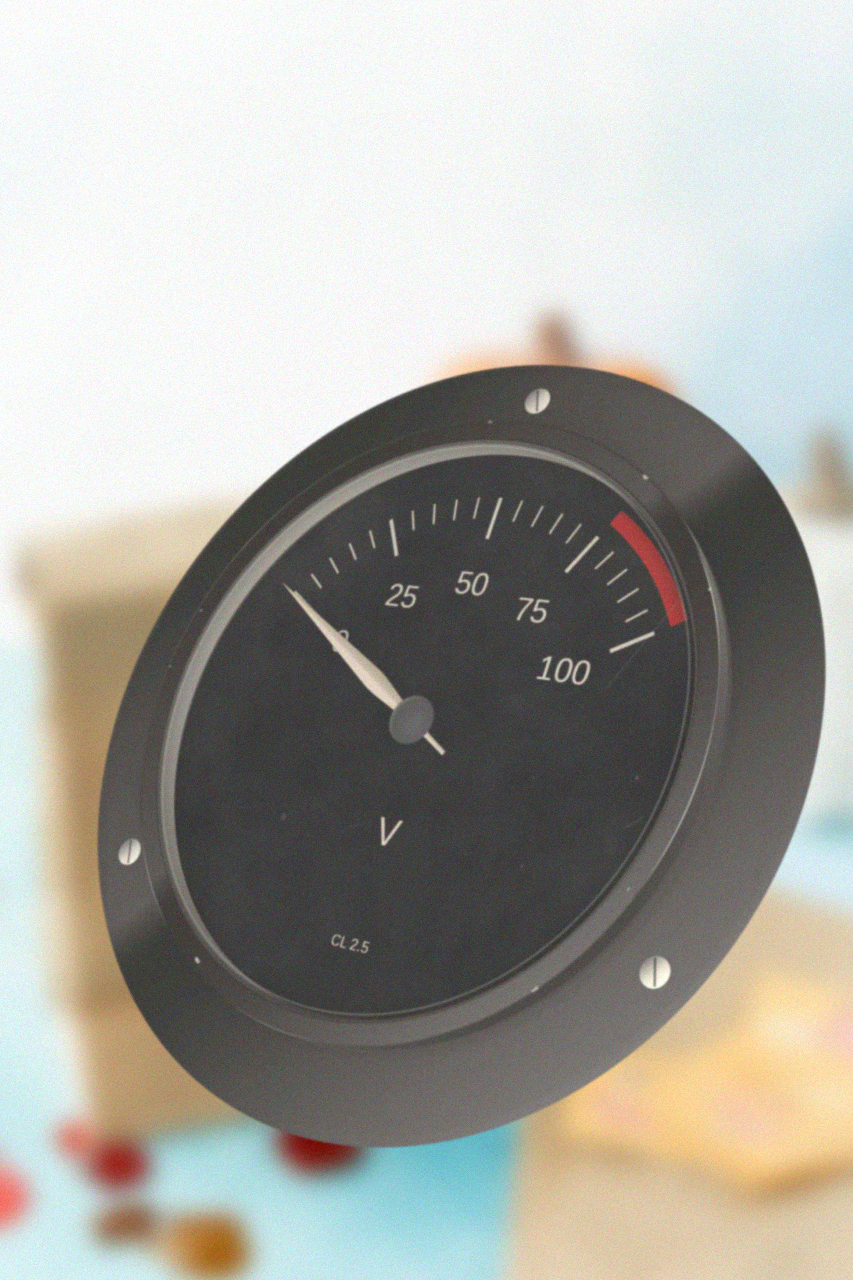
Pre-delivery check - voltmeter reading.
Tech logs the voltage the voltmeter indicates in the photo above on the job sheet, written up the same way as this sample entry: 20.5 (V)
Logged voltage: 0 (V)
